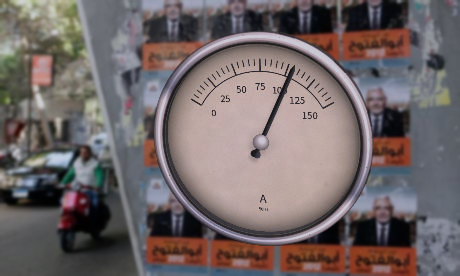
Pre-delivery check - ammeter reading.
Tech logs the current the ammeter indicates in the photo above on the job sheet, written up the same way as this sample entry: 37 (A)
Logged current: 105 (A)
